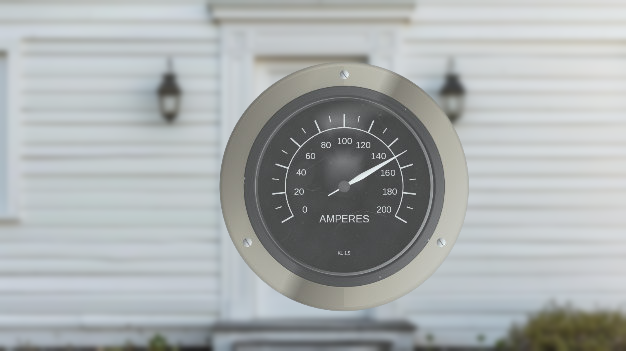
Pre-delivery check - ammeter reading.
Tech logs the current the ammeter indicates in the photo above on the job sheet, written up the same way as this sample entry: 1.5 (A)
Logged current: 150 (A)
